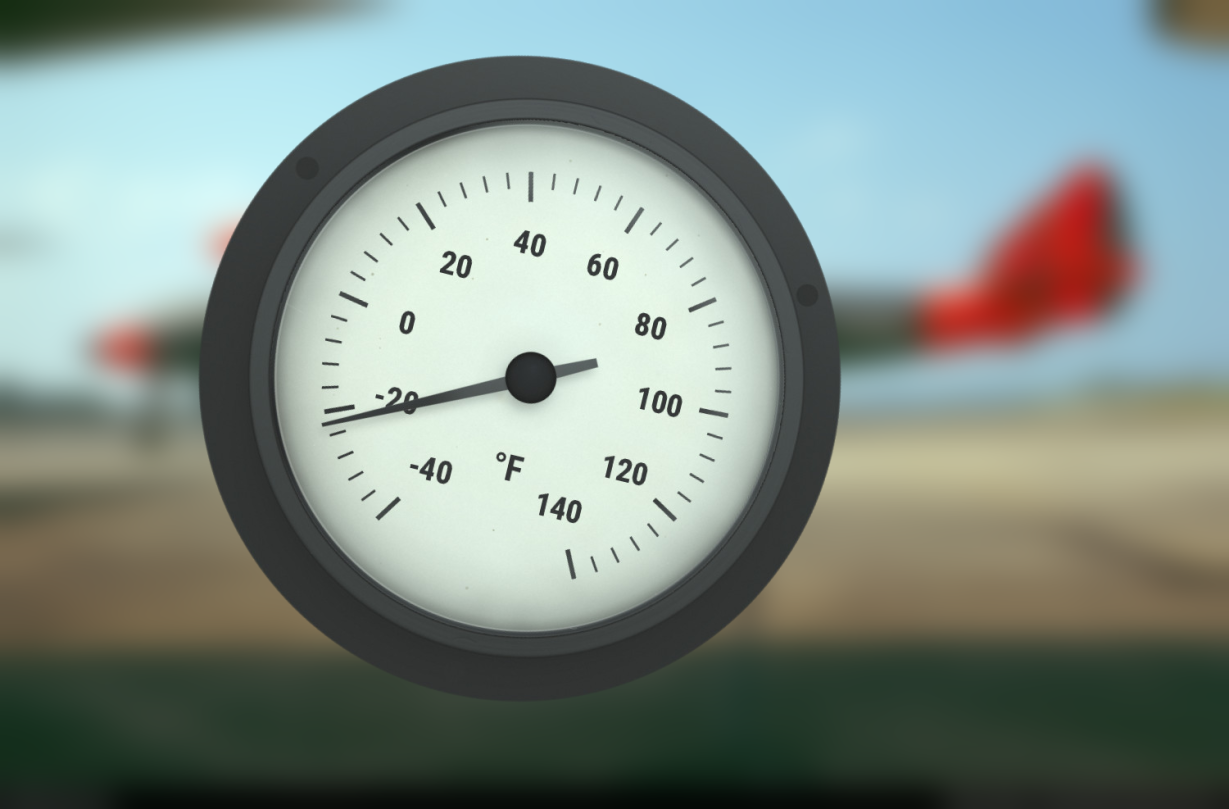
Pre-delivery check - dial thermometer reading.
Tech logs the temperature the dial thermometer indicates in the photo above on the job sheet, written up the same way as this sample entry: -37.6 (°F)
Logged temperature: -22 (°F)
